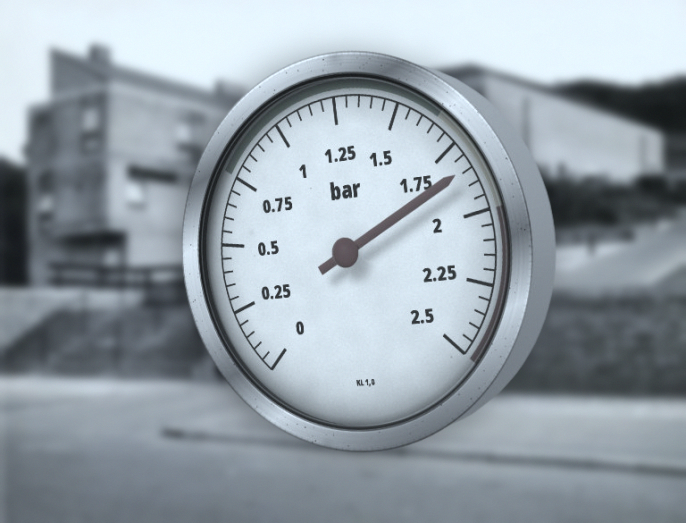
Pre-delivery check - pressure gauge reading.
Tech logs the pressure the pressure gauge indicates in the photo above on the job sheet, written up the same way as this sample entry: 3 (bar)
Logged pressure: 1.85 (bar)
